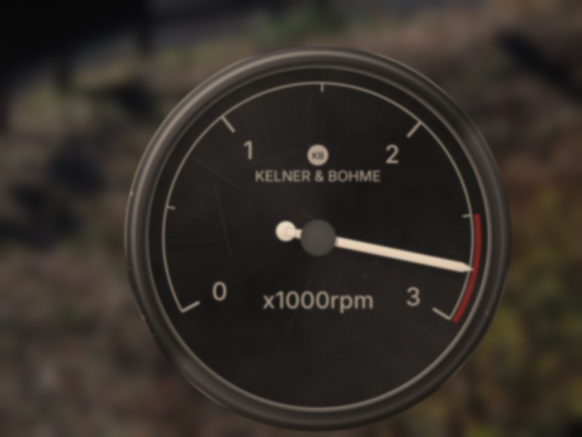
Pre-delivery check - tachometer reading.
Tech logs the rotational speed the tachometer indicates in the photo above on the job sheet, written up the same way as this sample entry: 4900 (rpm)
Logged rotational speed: 2750 (rpm)
